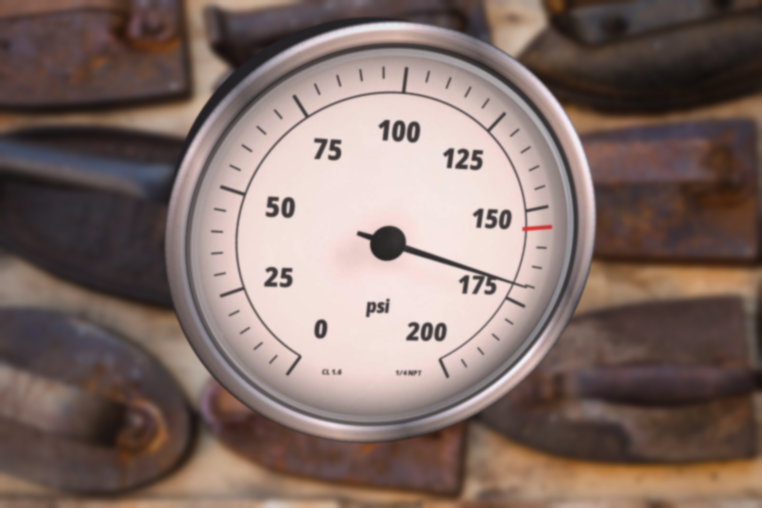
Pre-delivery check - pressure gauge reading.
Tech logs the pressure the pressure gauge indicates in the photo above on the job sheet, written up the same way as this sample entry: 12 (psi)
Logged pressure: 170 (psi)
